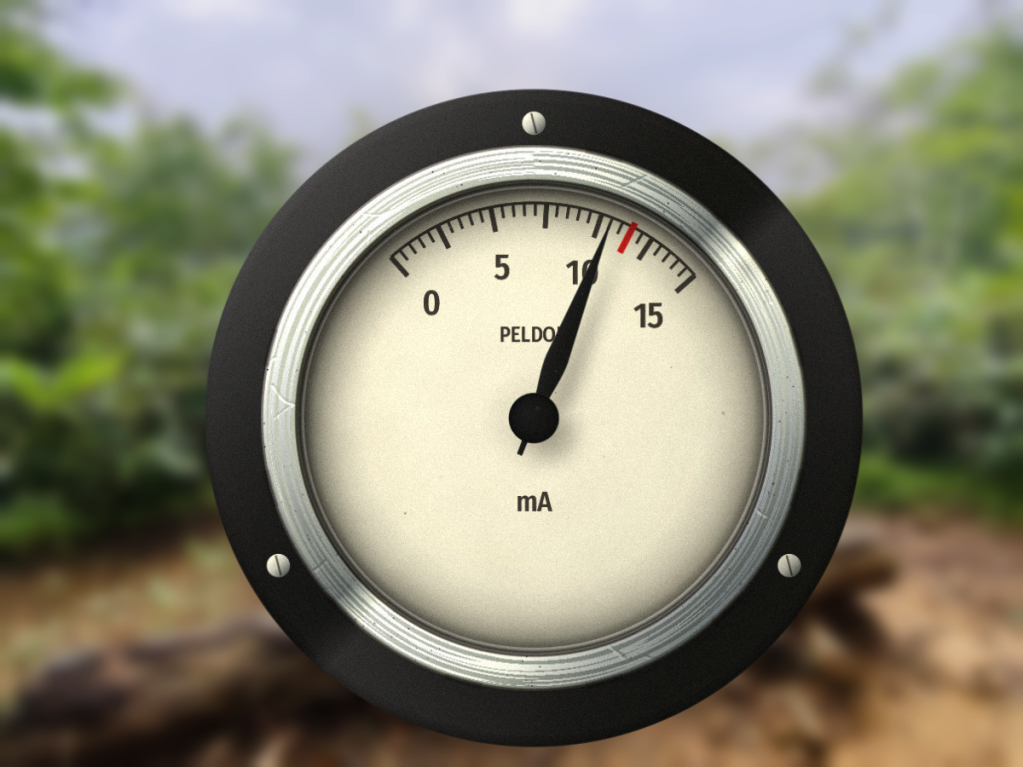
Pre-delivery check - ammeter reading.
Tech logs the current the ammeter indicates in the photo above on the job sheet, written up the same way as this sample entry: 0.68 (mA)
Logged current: 10.5 (mA)
